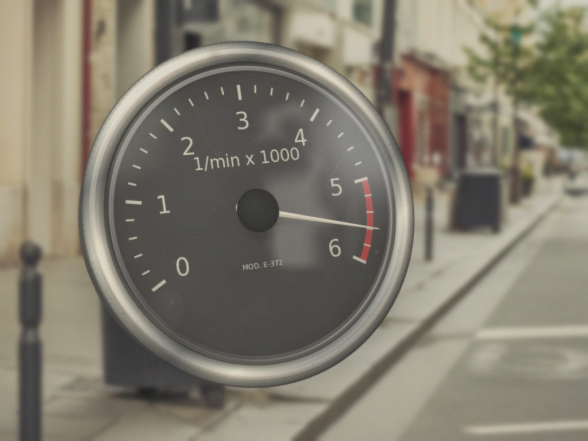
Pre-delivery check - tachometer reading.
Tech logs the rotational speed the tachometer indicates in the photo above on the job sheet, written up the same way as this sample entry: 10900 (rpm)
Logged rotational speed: 5600 (rpm)
